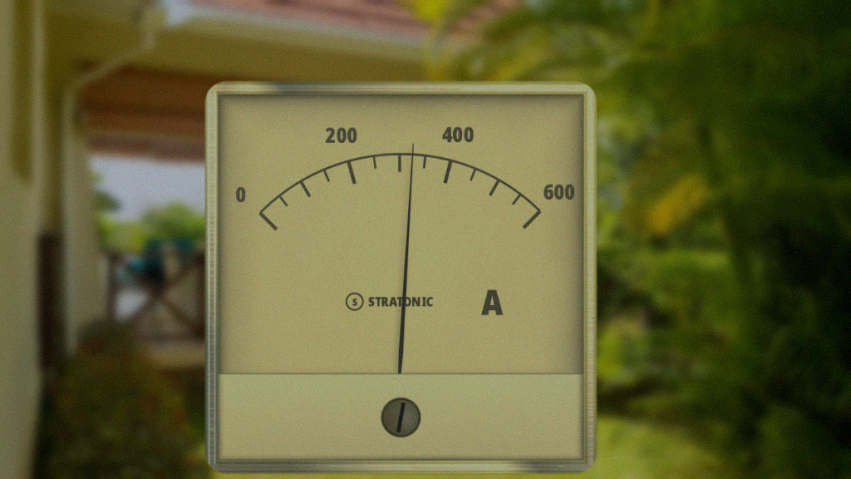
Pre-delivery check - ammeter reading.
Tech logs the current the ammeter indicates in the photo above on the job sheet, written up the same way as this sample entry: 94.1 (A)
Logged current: 325 (A)
